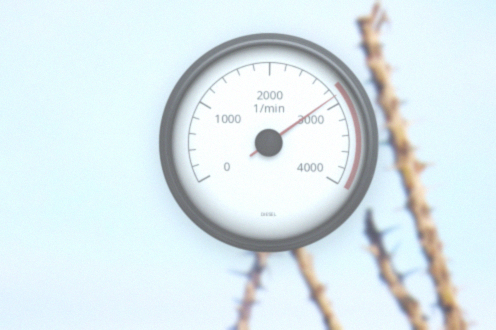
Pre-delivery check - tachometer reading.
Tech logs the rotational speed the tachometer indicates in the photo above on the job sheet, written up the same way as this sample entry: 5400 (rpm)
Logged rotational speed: 2900 (rpm)
